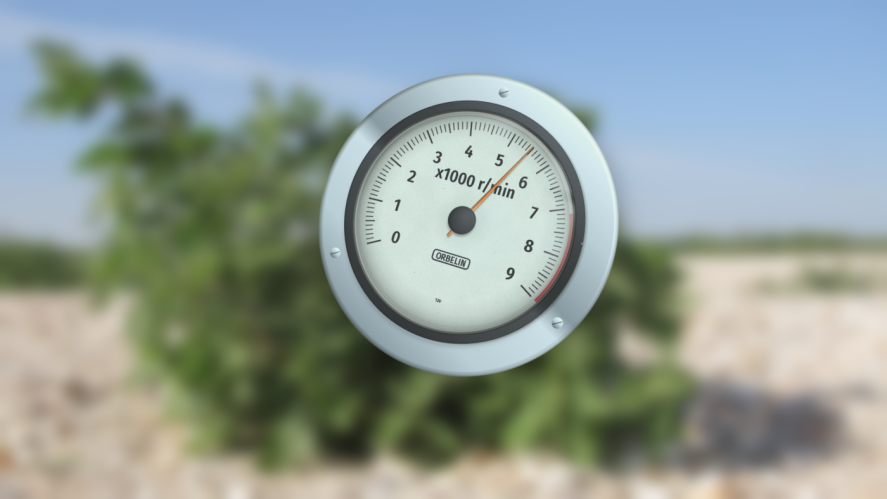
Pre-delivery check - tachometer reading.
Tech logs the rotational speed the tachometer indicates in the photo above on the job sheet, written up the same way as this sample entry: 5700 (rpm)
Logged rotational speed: 5500 (rpm)
